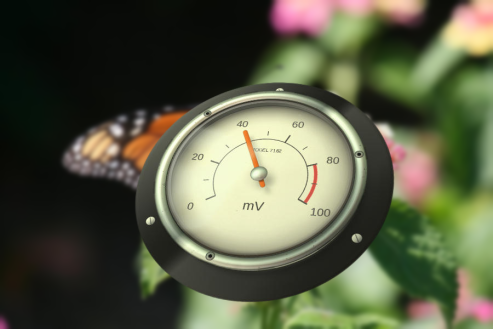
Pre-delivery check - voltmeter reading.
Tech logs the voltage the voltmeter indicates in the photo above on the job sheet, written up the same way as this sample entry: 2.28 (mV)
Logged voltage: 40 (mV)
